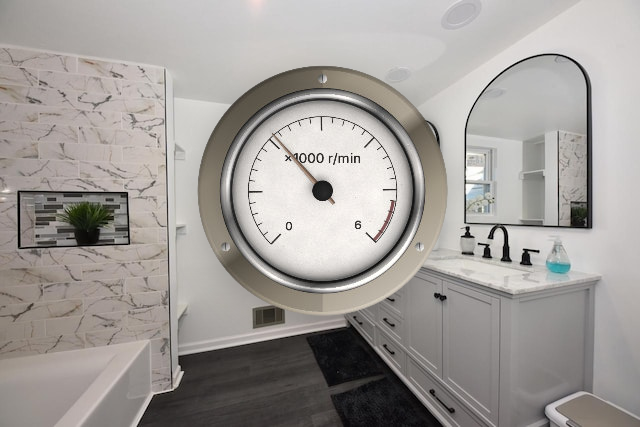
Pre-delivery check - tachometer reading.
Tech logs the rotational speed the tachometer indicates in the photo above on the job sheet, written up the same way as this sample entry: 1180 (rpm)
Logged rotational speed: 2100 (rpm)
